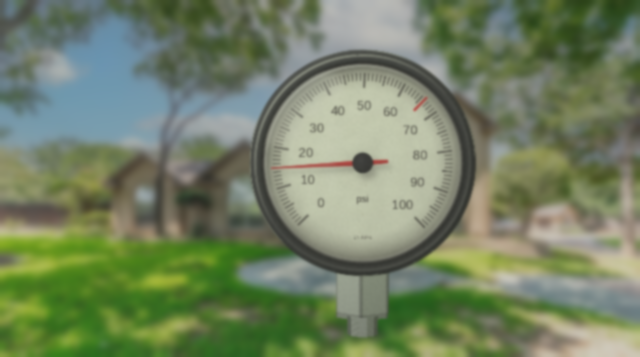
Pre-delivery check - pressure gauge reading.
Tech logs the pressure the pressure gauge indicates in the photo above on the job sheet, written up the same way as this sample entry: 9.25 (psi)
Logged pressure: 15 (psi)
